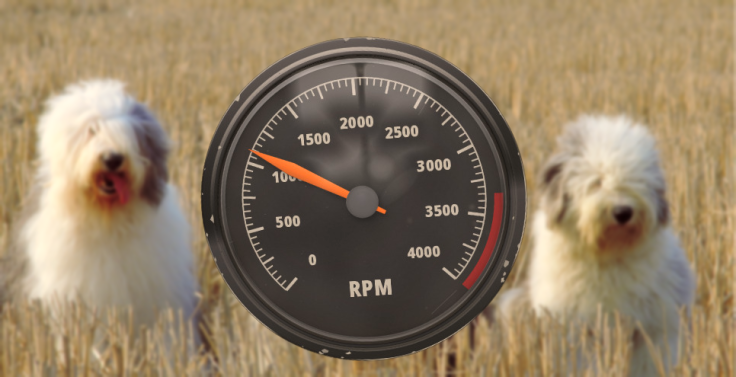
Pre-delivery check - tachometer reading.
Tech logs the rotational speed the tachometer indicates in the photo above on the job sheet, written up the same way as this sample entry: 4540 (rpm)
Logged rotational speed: 1100 (rpm)
